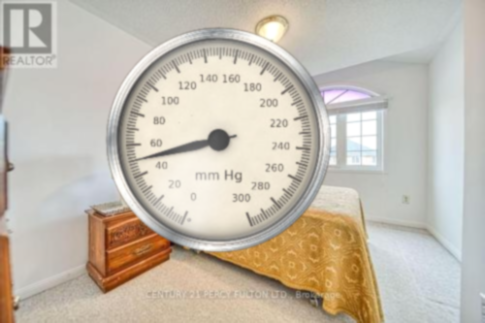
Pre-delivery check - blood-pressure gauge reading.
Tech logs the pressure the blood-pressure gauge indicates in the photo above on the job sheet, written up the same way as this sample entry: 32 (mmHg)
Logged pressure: 50 (mmHg)
